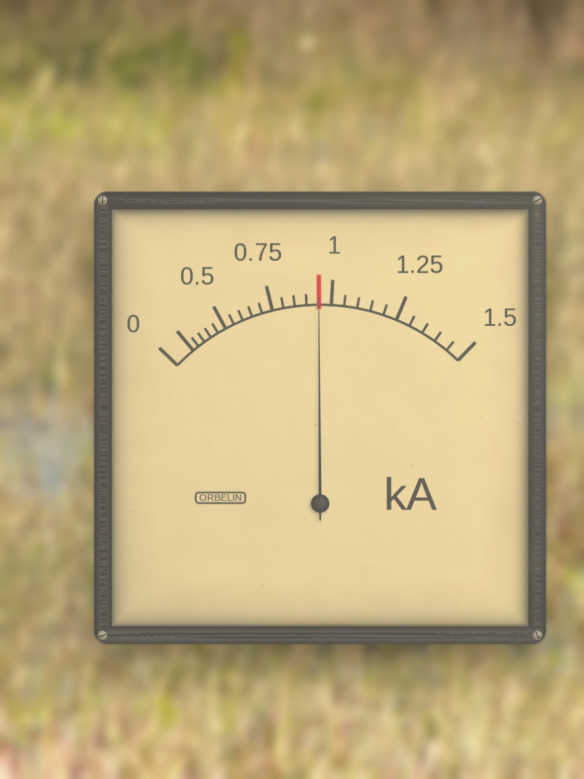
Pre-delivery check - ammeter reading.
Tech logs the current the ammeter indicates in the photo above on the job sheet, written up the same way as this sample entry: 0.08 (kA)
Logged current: 0.95 (kA)
